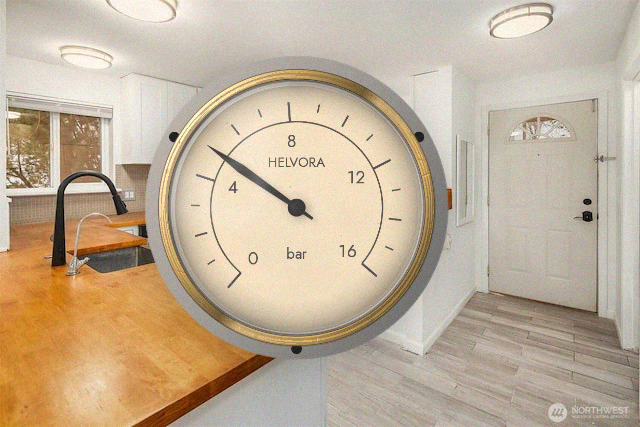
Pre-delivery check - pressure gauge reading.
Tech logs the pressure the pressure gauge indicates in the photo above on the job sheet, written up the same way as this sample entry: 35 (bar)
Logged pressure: 5 (bar)
